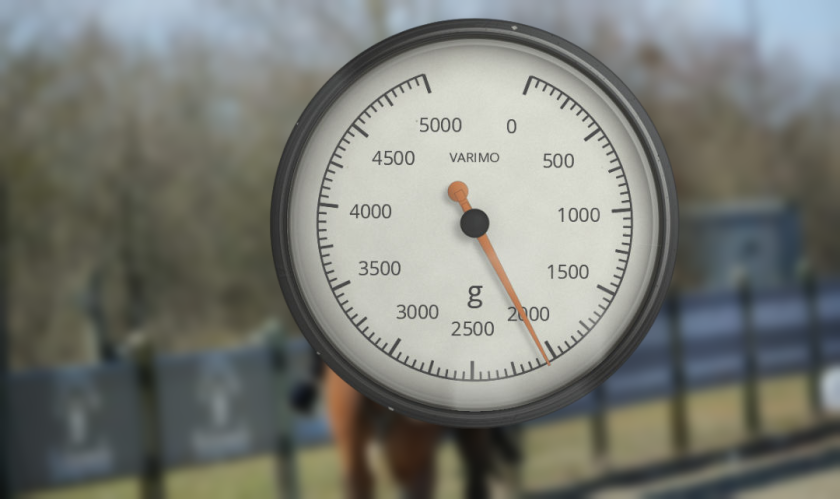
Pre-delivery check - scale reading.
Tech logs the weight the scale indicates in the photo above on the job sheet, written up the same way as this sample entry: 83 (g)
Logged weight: 2050 (g)
